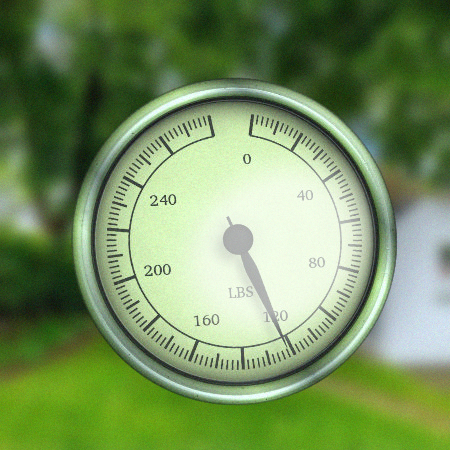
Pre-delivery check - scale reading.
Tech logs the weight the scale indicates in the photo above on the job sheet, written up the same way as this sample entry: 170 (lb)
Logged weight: 122 (lb)
